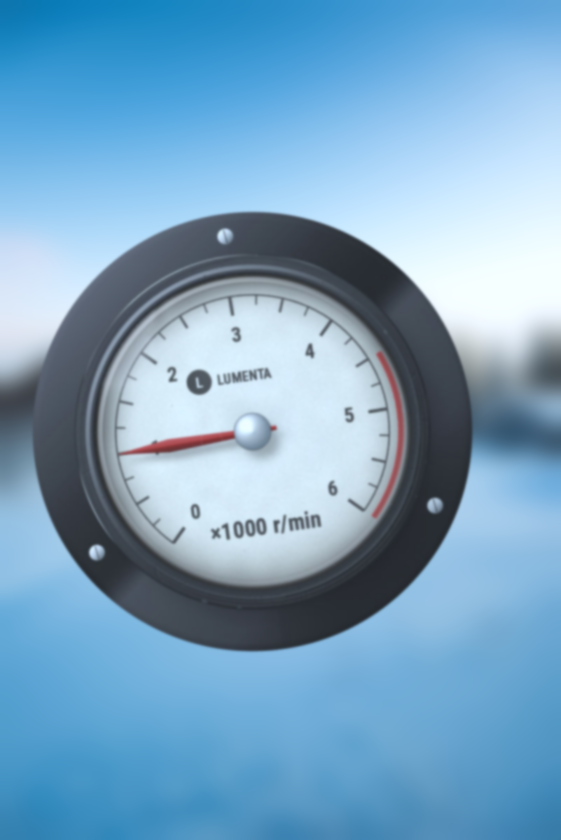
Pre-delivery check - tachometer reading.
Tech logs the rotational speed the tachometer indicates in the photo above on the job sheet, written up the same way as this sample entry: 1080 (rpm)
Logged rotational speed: 1000 (rpm)
